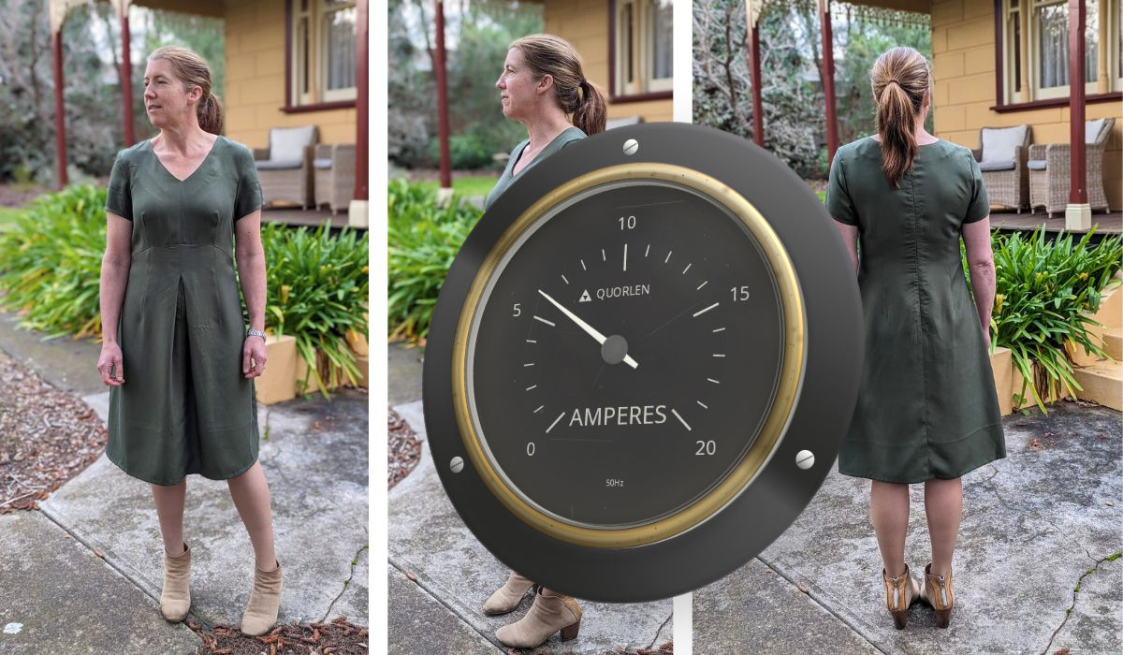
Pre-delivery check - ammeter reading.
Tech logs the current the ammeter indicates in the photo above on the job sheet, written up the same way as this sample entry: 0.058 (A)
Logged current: 6 (A)
